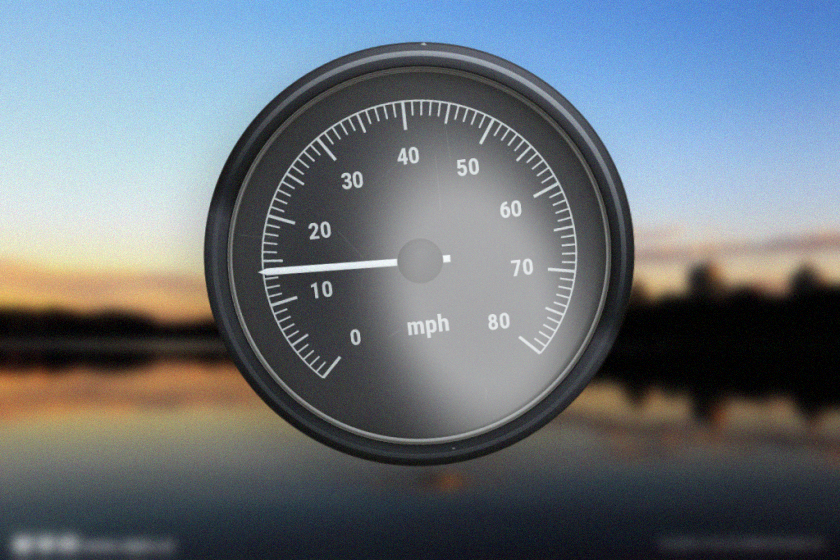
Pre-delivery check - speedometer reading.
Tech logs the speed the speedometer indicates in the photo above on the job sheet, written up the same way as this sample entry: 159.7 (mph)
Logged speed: 14 (mph)
